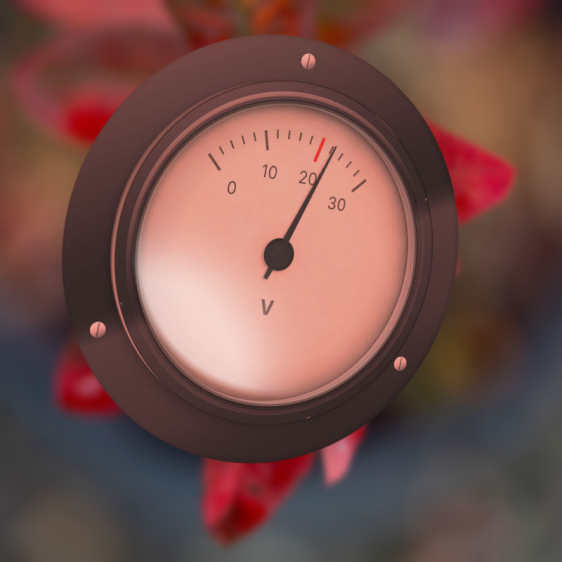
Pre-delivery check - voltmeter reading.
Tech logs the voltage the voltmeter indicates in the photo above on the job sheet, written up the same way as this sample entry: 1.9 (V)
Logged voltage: 22 (V)
